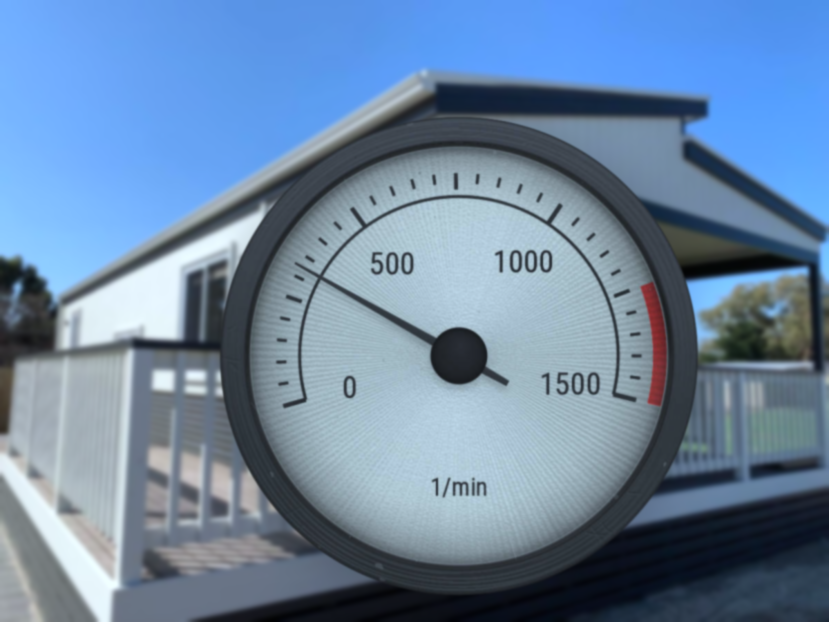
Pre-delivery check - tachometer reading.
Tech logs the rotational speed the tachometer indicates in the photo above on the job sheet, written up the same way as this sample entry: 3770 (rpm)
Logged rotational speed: 325 (rpm)
